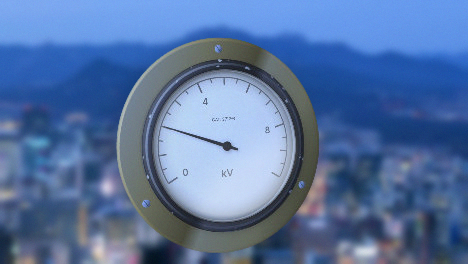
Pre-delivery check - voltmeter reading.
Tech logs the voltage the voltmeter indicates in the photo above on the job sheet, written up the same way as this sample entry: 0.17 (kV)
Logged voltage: 2 (kV)
